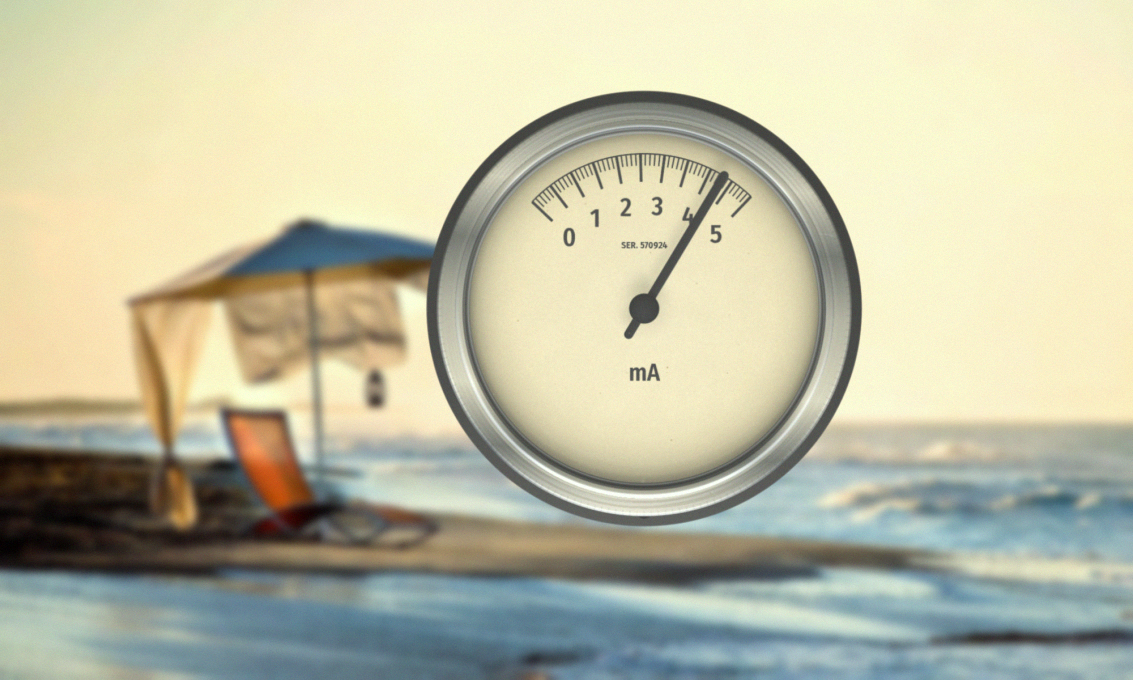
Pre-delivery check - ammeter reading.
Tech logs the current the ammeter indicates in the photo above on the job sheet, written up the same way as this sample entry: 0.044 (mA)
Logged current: 4.3 (mA)
